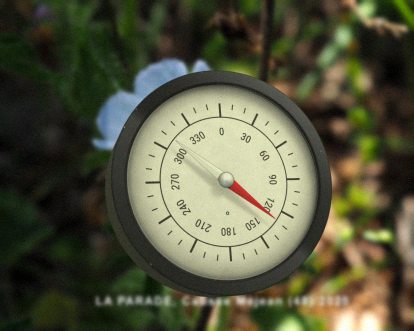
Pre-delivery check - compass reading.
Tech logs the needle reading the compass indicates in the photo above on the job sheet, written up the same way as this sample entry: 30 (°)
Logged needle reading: 130 (°)
